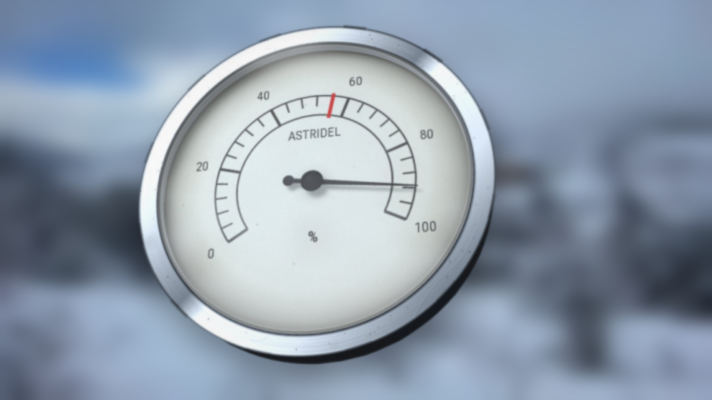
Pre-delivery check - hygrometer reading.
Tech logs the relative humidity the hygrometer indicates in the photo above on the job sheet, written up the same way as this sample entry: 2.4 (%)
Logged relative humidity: 92 (%)
